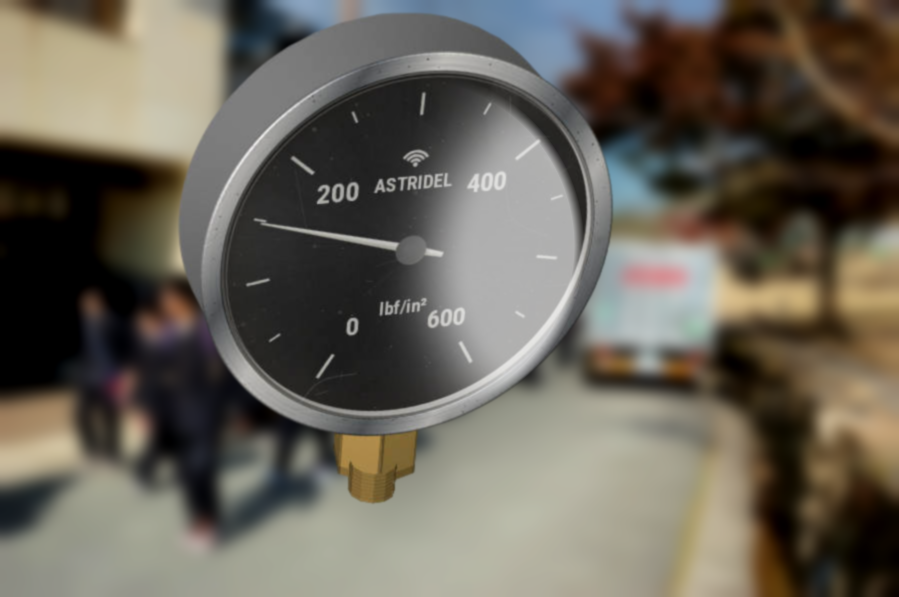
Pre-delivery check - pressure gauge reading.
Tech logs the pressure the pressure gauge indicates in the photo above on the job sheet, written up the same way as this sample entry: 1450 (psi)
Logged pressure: 150 (psi)
